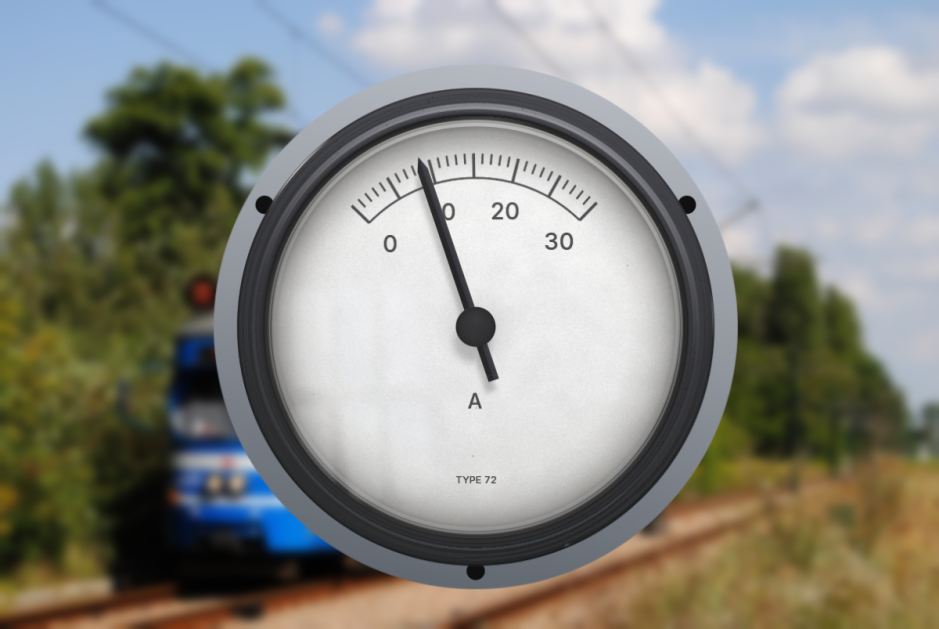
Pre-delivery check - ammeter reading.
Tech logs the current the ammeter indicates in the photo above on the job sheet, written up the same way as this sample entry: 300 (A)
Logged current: 9 (A)
